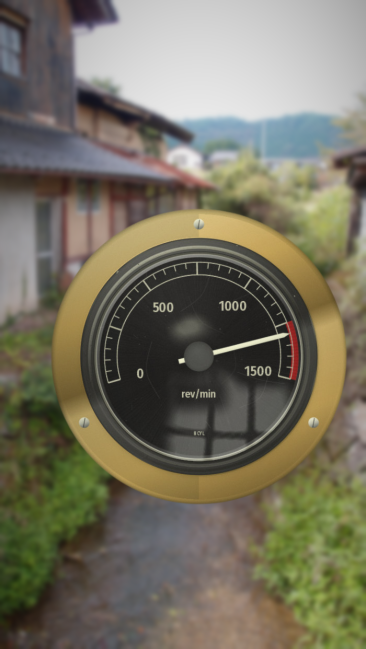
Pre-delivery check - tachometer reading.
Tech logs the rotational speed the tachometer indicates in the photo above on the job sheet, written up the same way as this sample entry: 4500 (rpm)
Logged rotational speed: 1300 (rpm)
